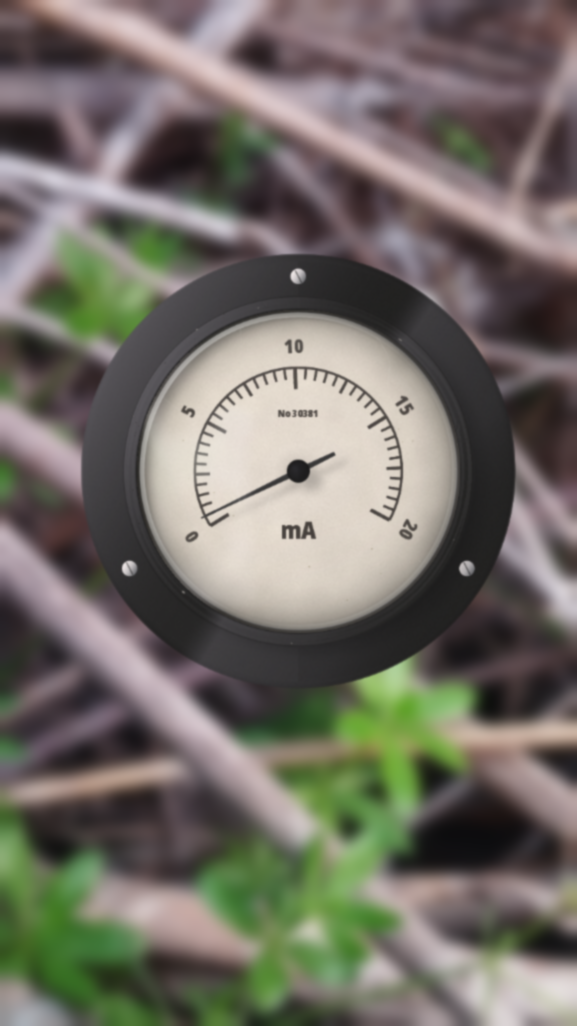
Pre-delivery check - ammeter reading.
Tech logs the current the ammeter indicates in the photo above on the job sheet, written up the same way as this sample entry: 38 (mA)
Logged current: 0.5 (mA)
